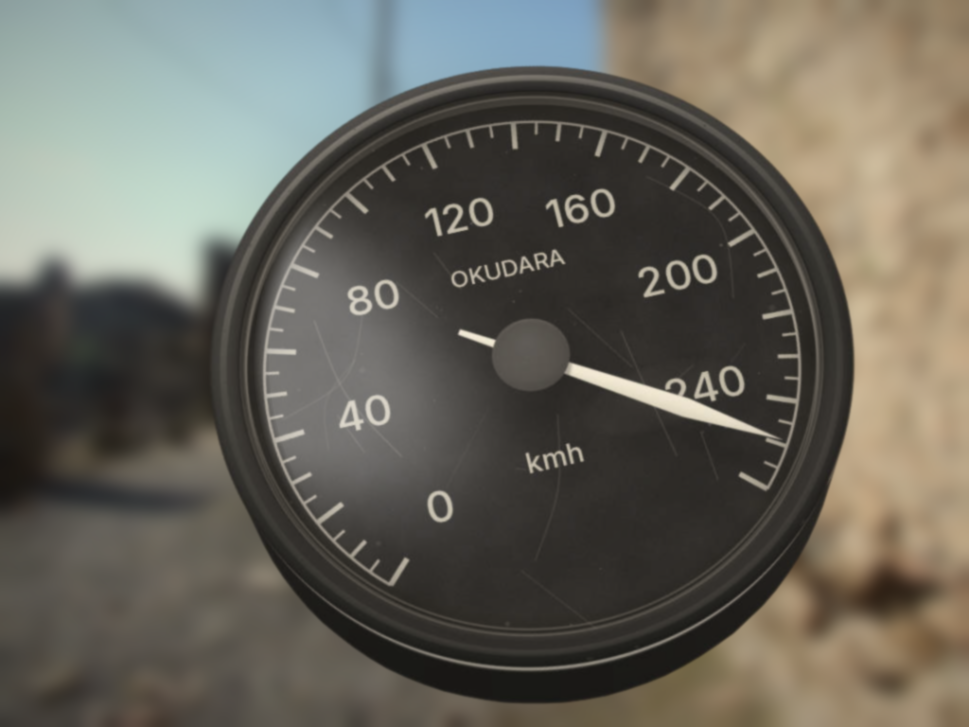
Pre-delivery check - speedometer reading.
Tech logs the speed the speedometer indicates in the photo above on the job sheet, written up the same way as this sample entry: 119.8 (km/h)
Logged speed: 250 (km/h)
